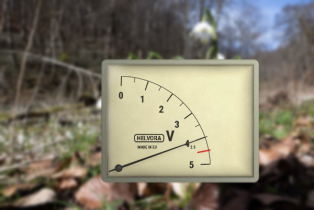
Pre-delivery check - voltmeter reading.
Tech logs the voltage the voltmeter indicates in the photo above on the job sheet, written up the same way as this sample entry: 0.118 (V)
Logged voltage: 4 (V)
